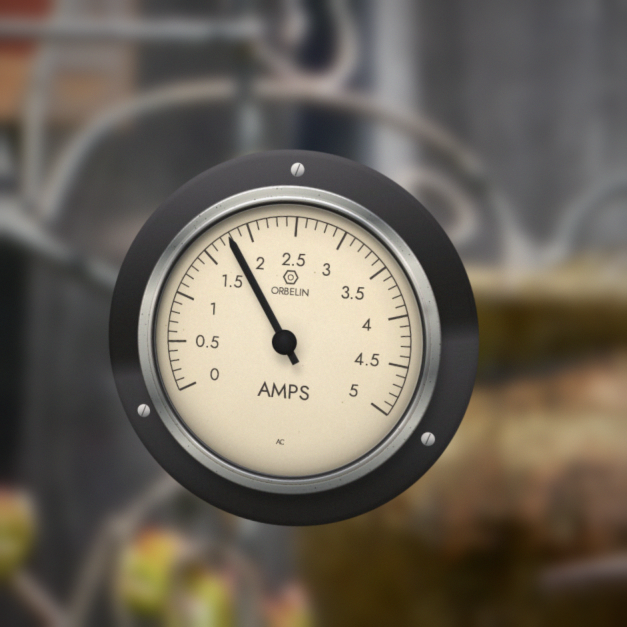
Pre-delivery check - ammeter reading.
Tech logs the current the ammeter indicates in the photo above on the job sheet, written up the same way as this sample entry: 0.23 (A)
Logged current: 1.8 (A)
